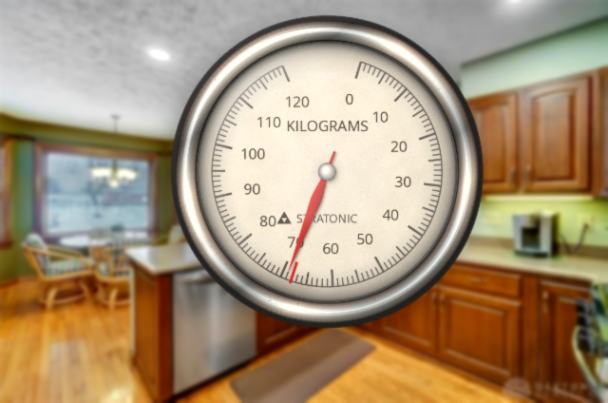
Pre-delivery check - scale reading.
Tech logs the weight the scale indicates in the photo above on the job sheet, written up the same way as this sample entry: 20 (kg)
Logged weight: 69 (kg)
